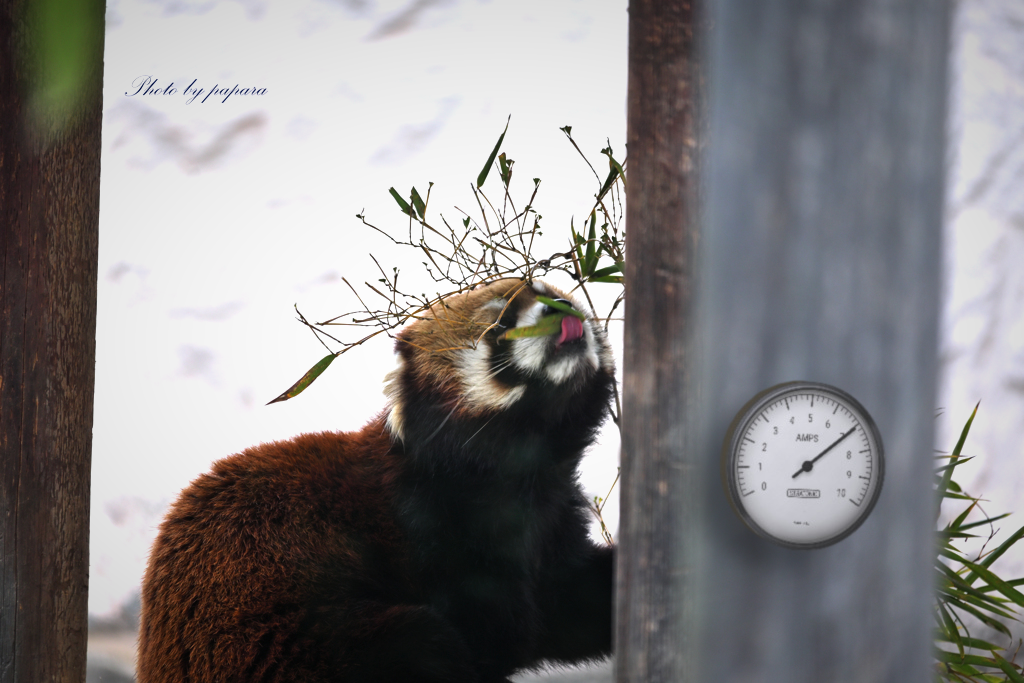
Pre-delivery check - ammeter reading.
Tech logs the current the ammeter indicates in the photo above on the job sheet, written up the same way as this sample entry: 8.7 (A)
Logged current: 7 (A)
